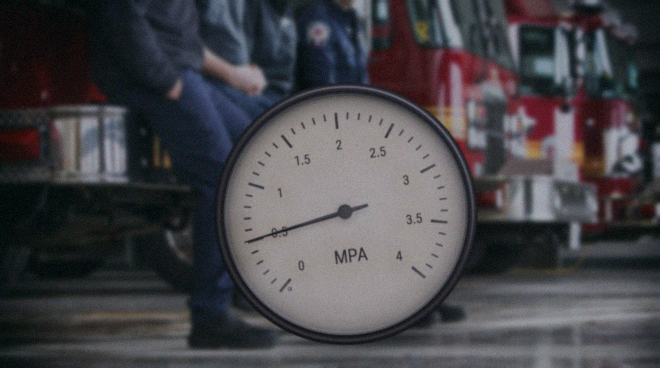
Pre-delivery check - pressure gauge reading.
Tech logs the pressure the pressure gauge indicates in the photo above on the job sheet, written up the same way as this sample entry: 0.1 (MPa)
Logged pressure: 0.5 (MPa)
